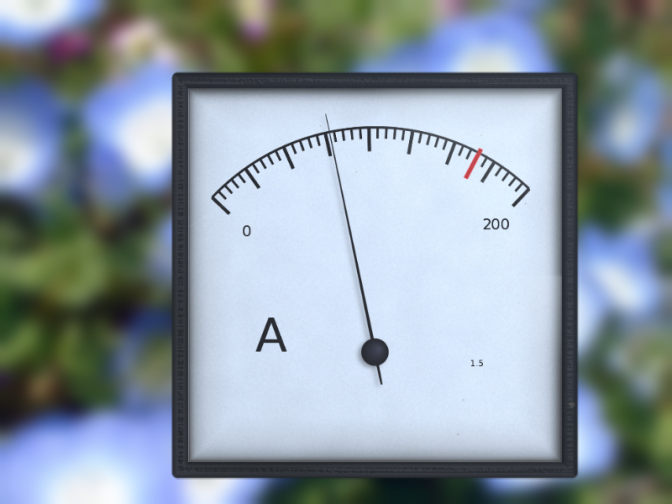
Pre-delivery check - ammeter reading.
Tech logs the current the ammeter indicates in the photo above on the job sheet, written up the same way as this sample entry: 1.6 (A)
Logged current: 77.5 (A)
